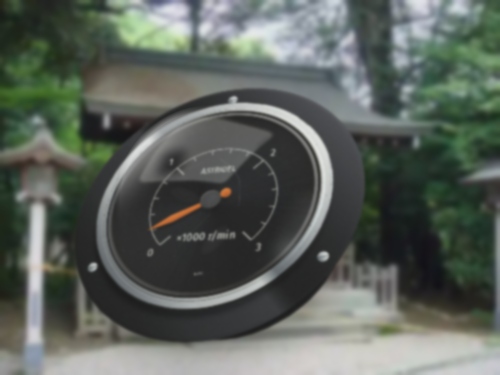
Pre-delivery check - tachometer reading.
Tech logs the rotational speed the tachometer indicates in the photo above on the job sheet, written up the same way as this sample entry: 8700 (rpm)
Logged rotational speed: 200 (rpm)
